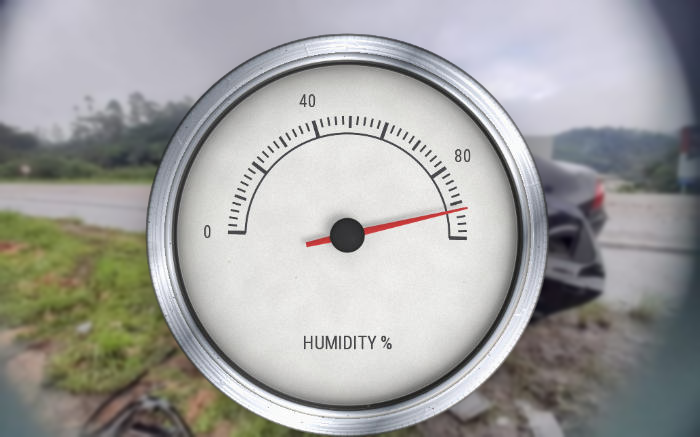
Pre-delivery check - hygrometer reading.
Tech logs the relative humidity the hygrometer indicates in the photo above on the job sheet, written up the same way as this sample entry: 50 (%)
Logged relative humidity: 92 (%)
